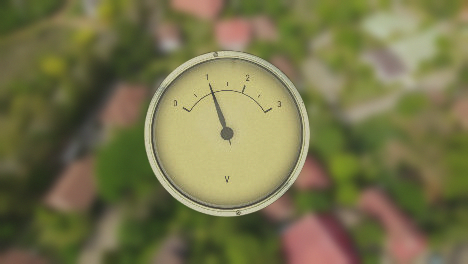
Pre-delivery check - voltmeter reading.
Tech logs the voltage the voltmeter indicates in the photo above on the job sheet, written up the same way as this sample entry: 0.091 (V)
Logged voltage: 1 (V)
